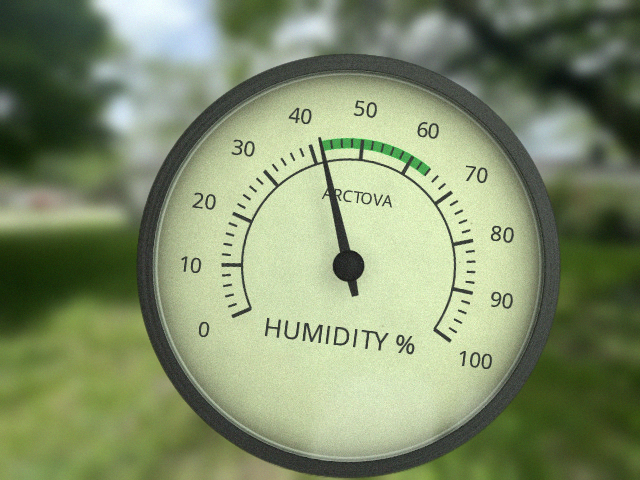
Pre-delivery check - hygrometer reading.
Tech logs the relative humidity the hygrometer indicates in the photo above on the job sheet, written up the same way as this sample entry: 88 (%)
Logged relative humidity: 42 (%)
